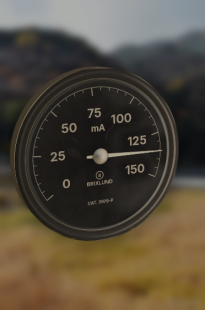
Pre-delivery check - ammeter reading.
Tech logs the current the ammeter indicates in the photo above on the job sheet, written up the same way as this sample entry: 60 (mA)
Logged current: 135 (mA)
